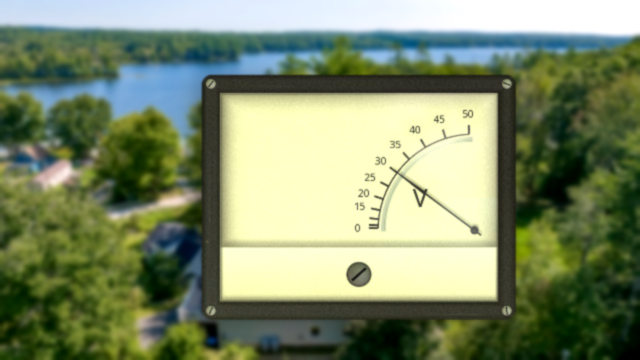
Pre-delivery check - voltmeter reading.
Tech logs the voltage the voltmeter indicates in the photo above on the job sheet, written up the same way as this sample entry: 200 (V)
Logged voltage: 30 (V)
